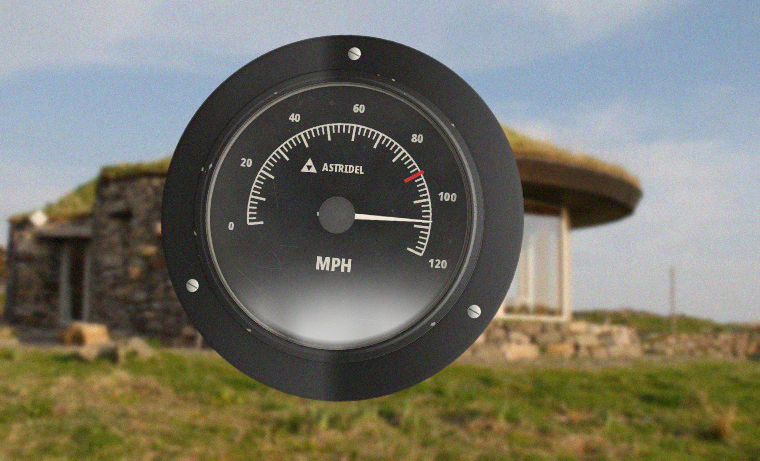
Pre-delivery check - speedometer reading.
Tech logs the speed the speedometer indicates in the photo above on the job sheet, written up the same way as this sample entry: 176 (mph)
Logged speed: 108 (mph)
